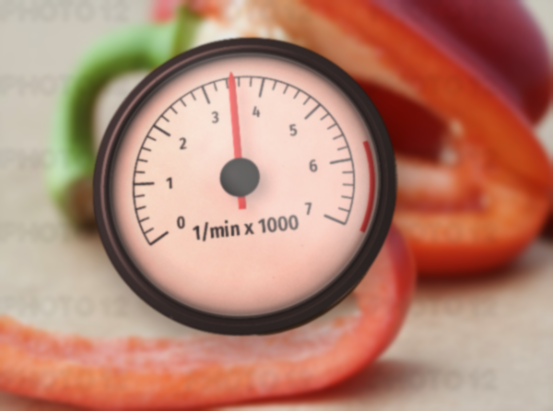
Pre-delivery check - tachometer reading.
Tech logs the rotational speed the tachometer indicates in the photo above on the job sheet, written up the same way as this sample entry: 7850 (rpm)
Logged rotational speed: 3500 (rpm)
